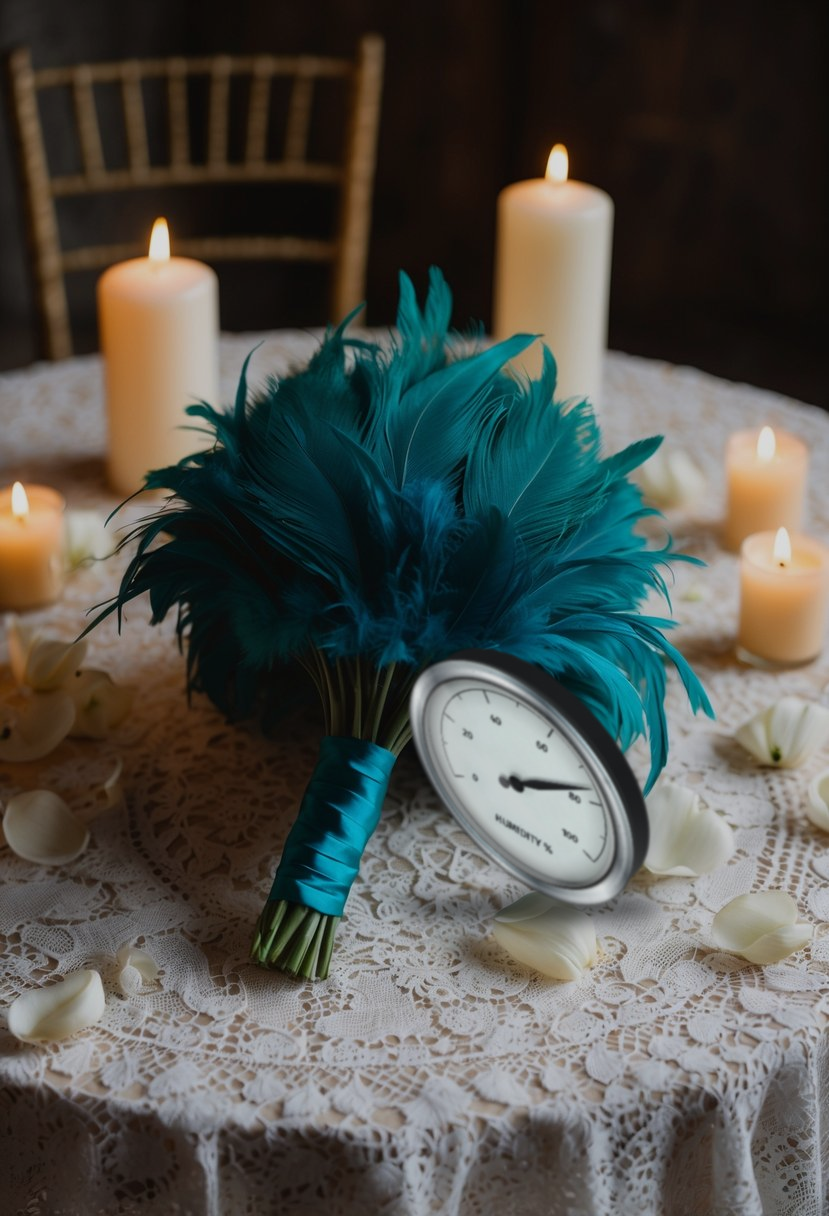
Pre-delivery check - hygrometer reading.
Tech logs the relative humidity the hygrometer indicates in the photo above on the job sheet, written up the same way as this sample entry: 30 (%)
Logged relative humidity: 75 (%)
